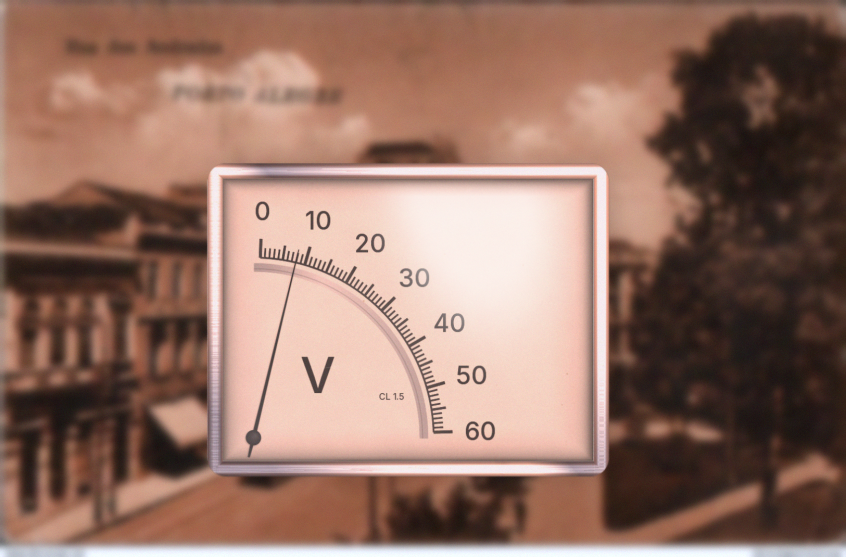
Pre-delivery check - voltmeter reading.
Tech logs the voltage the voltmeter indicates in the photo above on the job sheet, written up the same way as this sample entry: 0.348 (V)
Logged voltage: 8 (V)
